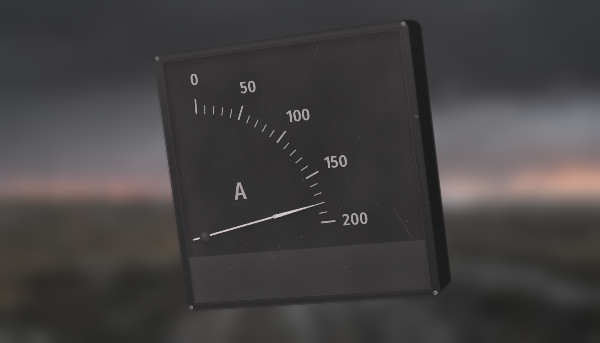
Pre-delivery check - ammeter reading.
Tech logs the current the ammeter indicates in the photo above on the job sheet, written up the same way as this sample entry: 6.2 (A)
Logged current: 180 (A)
